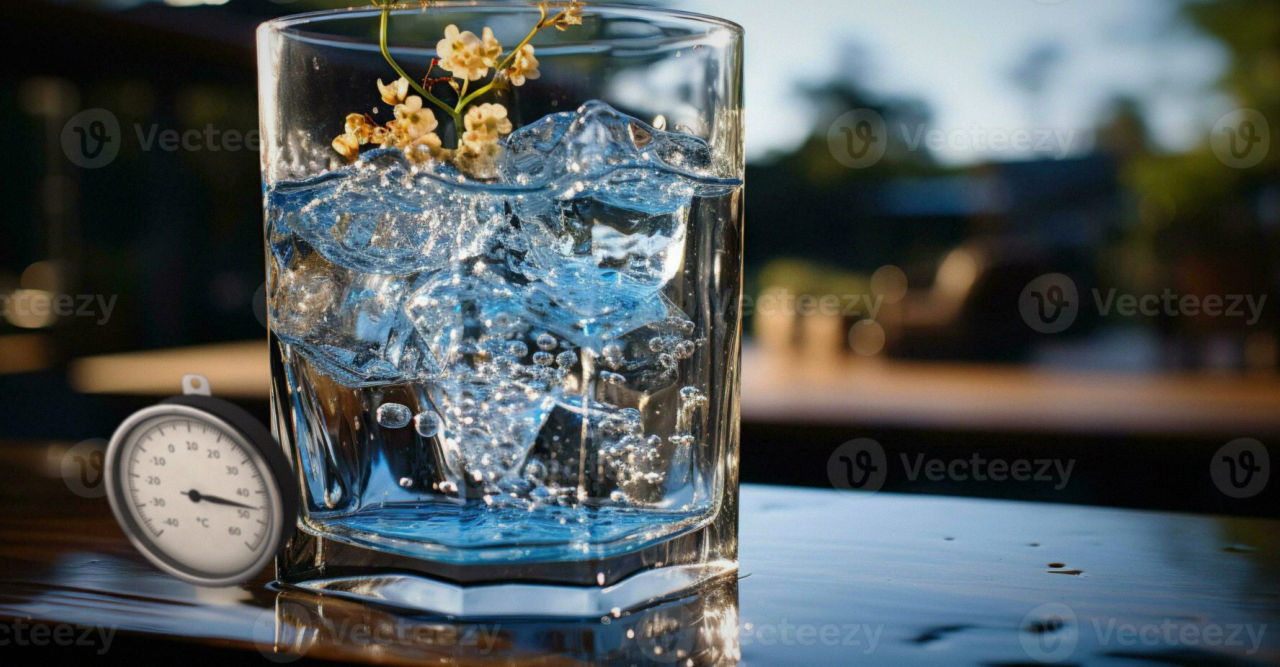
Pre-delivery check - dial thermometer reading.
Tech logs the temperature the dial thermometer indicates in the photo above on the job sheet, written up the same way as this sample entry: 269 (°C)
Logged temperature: 45 (°C)
